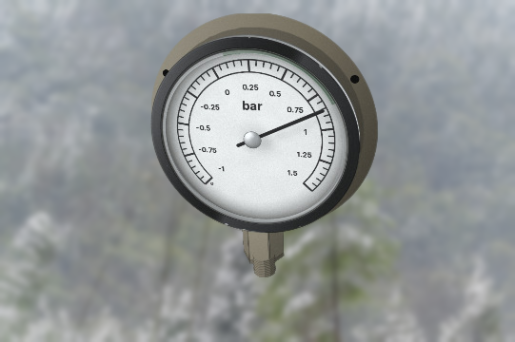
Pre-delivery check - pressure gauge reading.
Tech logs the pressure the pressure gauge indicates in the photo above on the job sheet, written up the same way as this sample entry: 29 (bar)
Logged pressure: 0.85 (bar)
